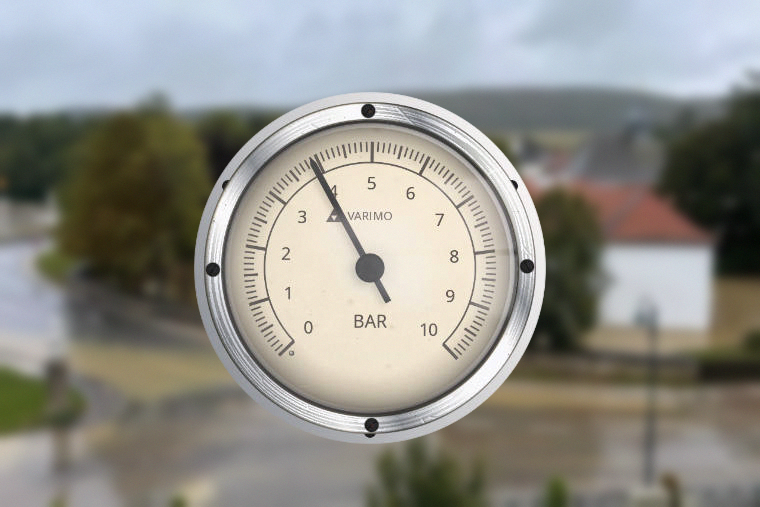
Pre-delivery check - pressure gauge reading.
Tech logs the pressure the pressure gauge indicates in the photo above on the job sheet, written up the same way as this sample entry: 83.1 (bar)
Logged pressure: 3.9 (bar)
